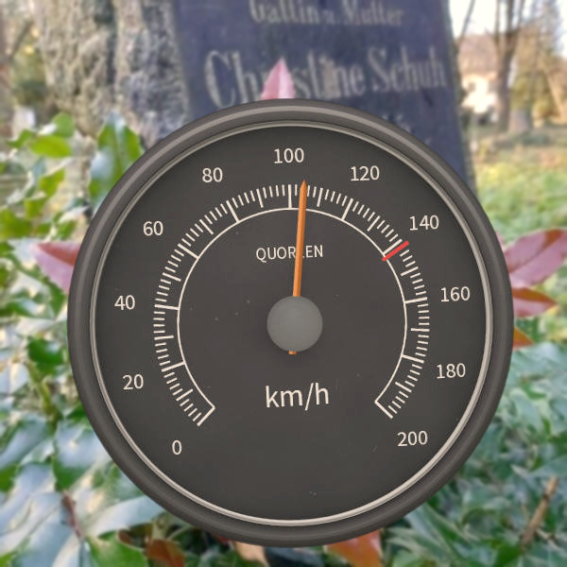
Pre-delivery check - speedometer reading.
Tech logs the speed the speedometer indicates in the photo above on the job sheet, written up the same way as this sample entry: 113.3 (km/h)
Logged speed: 104 (km/h)
